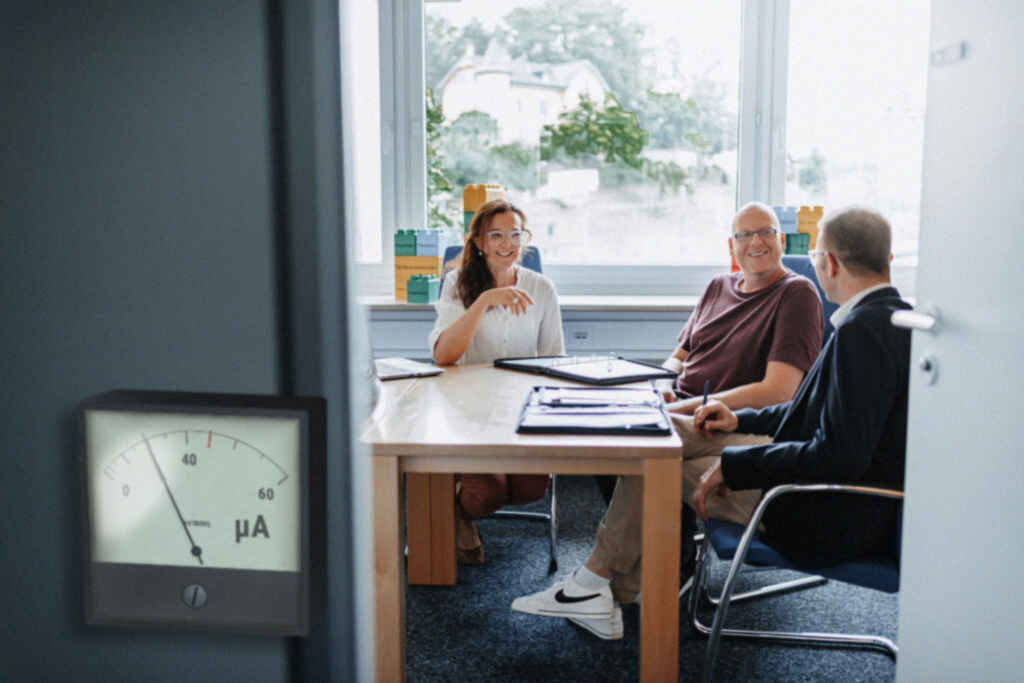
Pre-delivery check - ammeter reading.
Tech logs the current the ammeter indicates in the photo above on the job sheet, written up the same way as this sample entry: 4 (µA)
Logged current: 30 (µA)
